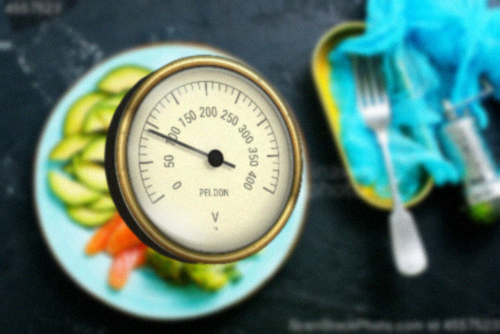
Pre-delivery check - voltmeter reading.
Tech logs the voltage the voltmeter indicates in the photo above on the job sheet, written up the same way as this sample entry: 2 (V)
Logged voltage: 90 (V)
